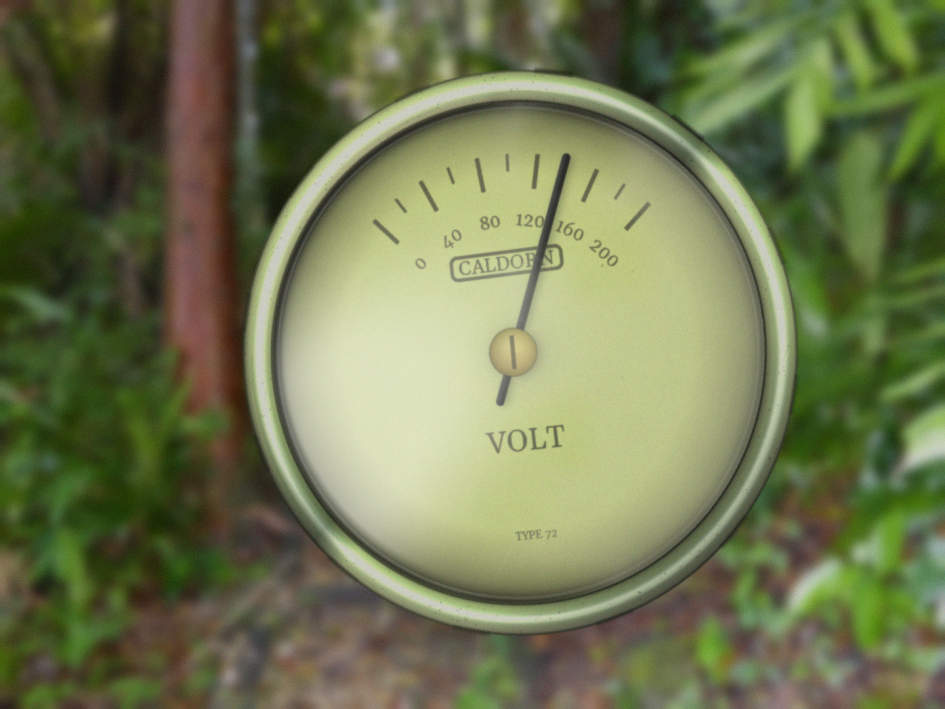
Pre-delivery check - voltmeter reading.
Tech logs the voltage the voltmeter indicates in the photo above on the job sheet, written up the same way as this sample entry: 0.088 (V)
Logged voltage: 140 (V)
